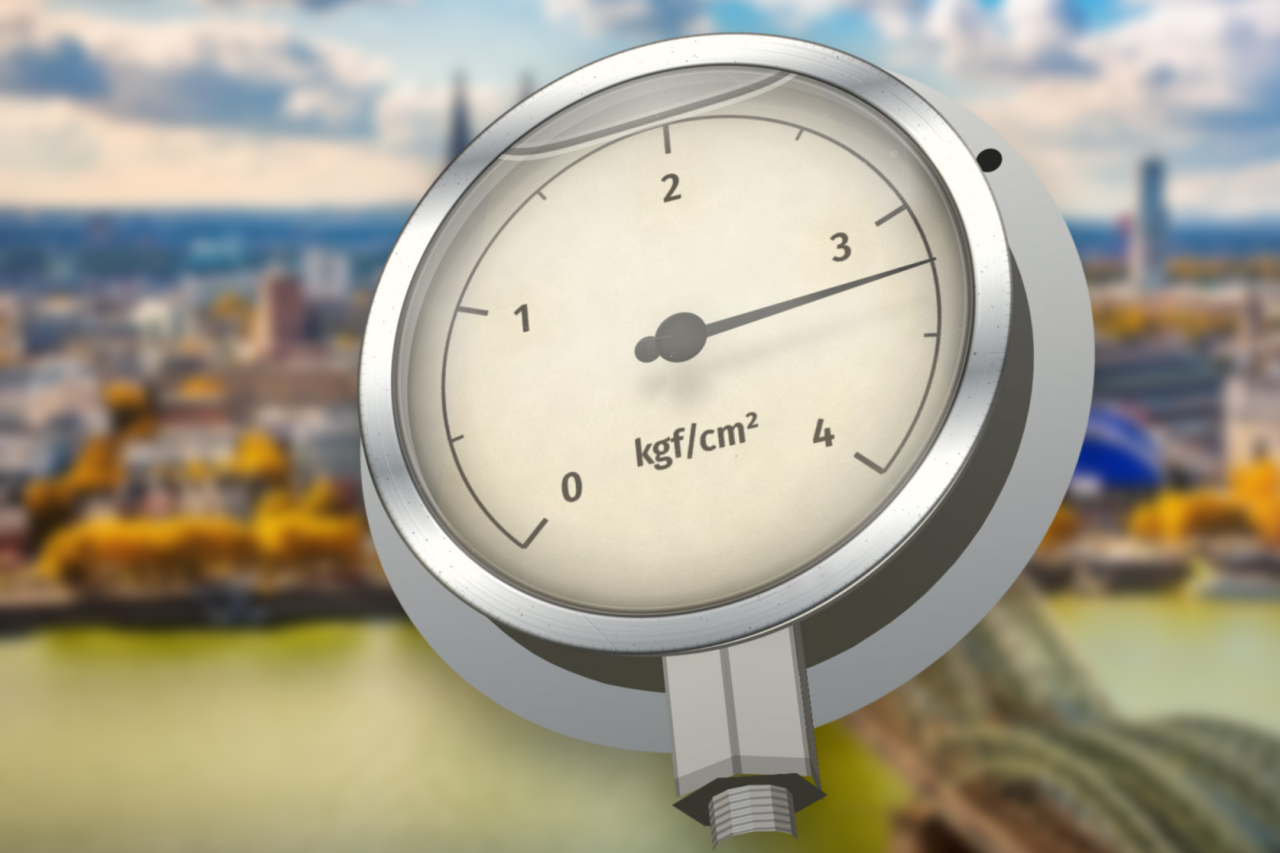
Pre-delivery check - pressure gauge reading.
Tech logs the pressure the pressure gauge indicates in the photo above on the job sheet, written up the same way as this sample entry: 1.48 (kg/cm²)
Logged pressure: 3.25 (kg/cm²)
